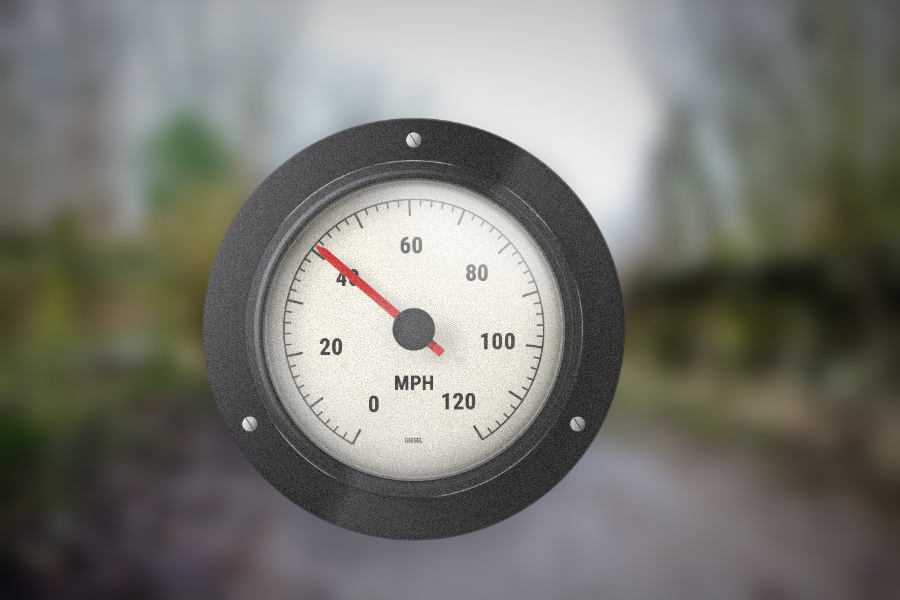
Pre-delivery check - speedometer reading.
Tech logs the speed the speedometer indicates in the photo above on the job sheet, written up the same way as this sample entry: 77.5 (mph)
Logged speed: 41 (mph)
